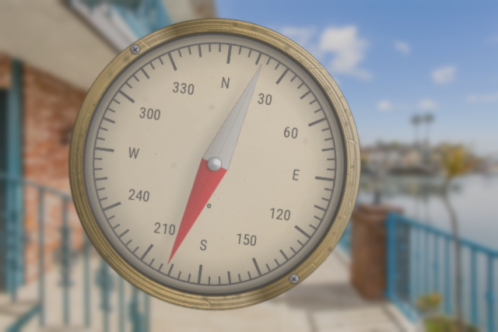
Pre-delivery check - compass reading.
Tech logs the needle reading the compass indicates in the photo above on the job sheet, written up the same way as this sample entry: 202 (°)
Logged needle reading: 197.5 (°)
